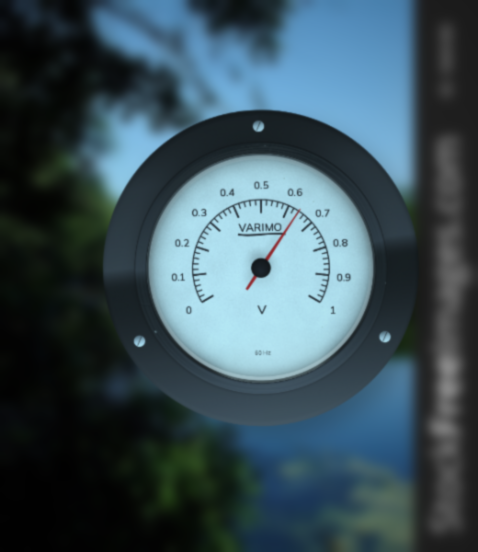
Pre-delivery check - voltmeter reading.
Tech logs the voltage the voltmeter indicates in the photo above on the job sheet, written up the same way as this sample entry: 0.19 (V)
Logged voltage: 0.64 (V)
